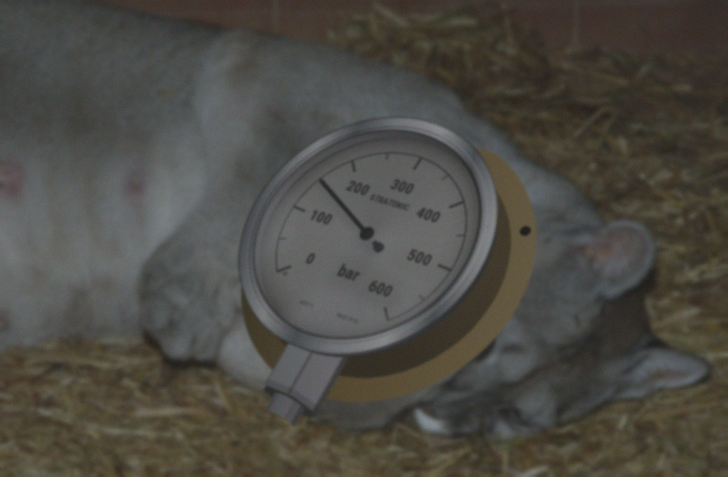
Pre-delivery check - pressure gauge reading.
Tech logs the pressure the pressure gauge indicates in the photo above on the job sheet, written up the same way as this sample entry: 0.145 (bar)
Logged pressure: 150 (bar)
